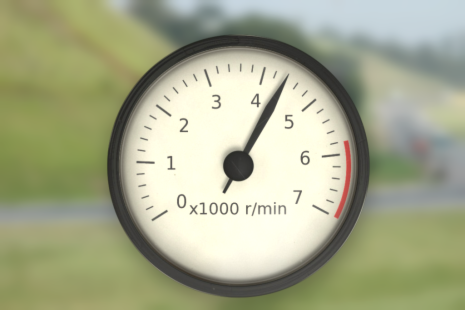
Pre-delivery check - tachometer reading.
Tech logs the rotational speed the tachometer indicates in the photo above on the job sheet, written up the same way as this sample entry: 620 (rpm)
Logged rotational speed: 4400 (rpm)
